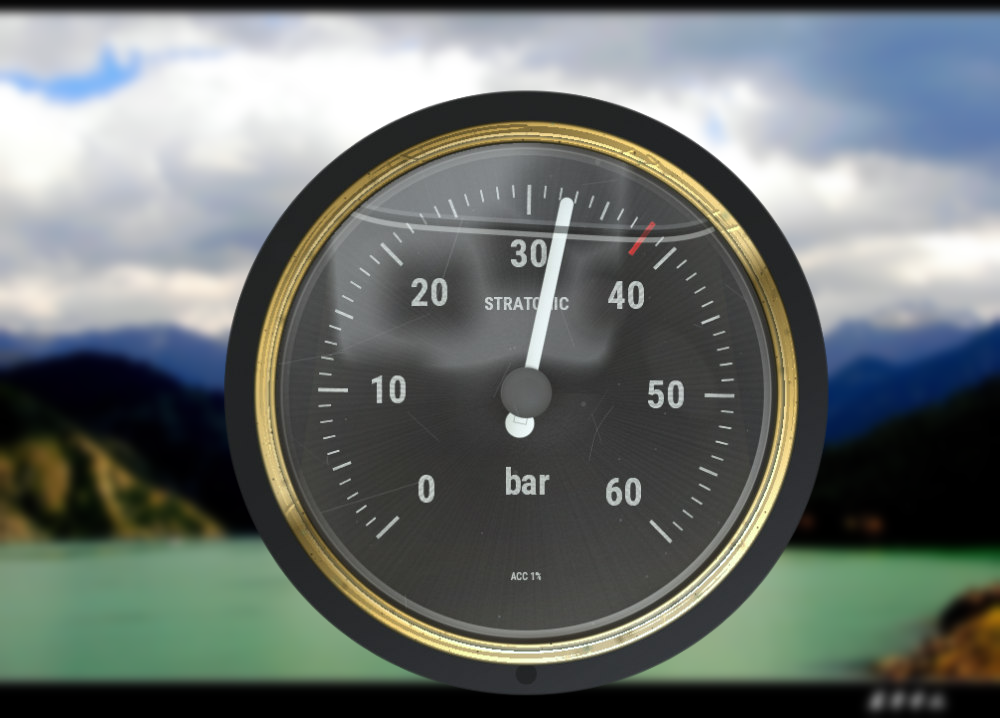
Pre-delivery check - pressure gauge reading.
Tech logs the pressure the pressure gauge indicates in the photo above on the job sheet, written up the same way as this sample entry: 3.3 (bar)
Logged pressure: 32.5 (bar)
